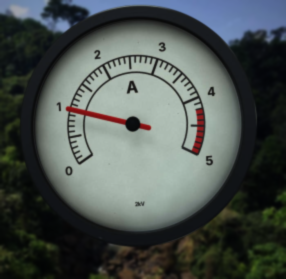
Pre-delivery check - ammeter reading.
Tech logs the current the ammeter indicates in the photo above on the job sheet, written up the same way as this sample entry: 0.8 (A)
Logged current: 1 (A)
